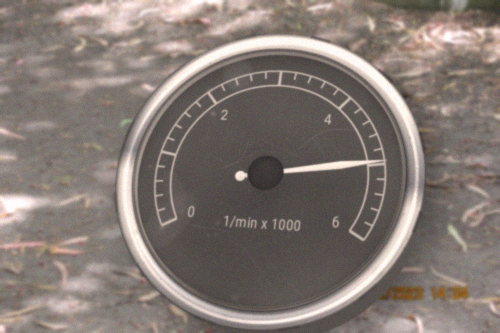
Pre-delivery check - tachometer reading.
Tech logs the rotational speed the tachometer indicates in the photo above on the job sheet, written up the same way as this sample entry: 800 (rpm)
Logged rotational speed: 5000 (rpm)
